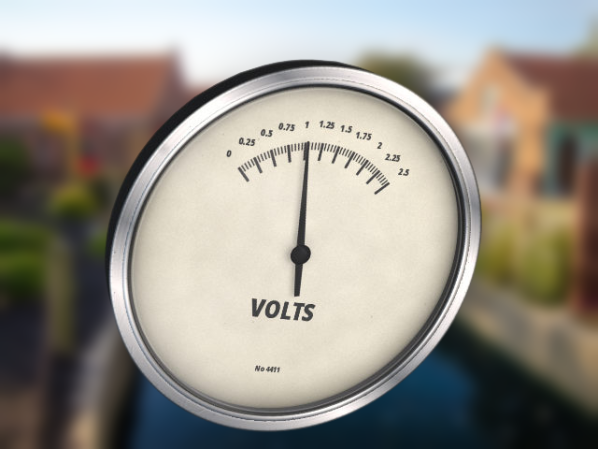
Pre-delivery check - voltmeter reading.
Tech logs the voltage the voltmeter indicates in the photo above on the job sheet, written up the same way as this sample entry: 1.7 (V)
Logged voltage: 1 (V)
